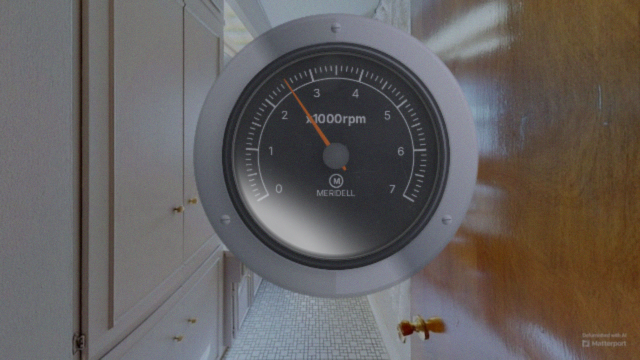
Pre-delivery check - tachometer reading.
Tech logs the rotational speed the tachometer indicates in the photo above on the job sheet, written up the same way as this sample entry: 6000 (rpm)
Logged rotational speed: 2500 (rpm)
